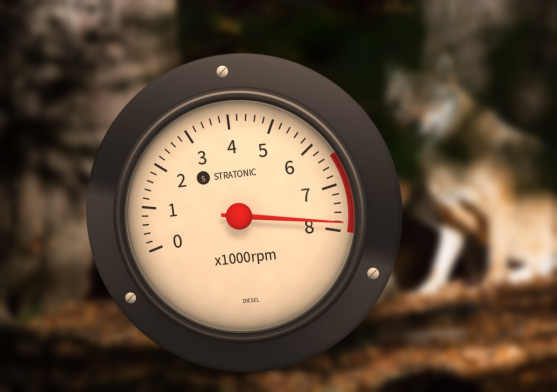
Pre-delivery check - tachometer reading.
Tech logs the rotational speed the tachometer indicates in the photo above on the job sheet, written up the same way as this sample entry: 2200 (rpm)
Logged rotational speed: 7800 (rpm)
